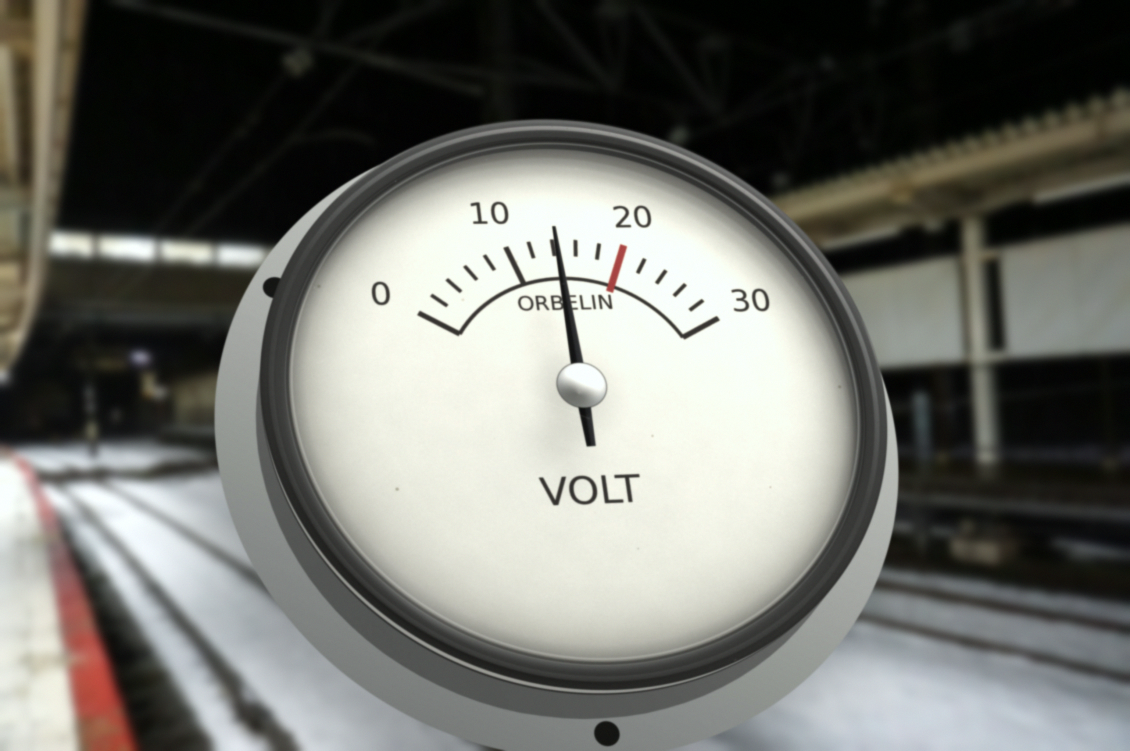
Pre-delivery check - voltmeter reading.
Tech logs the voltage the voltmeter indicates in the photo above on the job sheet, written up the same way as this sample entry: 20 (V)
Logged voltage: 14 (V)
